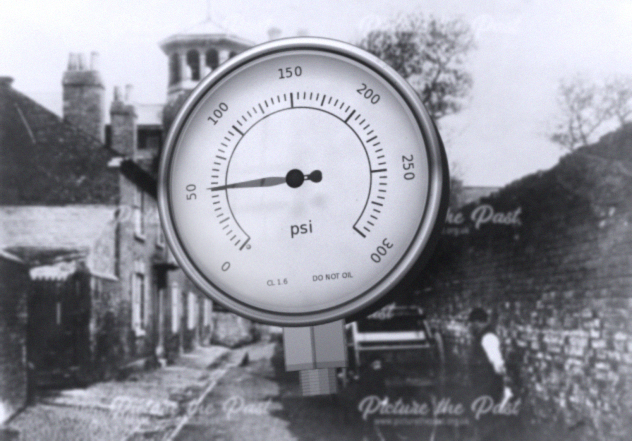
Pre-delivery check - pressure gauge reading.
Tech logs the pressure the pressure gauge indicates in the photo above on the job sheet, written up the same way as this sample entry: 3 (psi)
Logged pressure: 50 (psi)
